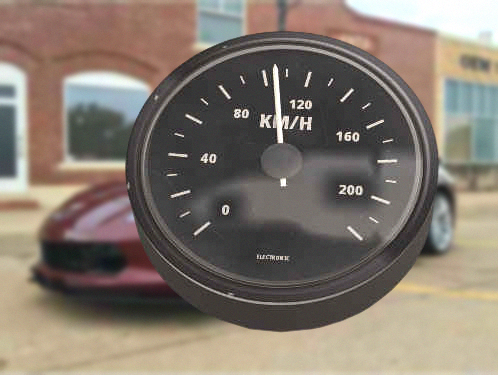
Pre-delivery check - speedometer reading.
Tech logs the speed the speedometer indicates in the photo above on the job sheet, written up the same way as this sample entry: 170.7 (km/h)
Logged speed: 105 (km/h)
